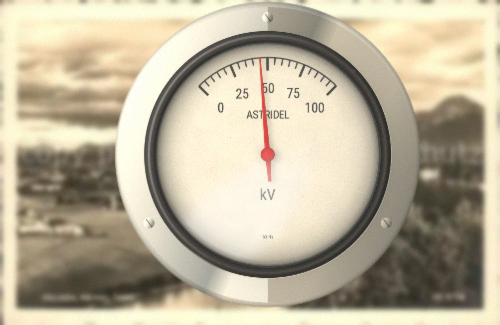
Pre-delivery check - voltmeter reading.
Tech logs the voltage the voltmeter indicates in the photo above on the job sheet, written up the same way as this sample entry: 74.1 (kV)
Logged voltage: 45 (kV)
